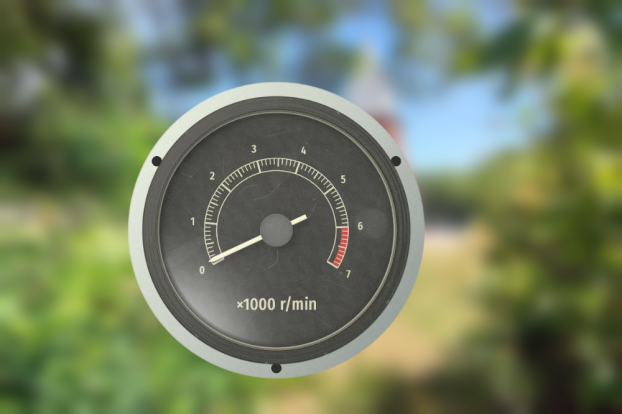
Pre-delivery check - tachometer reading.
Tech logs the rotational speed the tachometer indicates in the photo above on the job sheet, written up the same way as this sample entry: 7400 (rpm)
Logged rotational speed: 100 (rpm)
